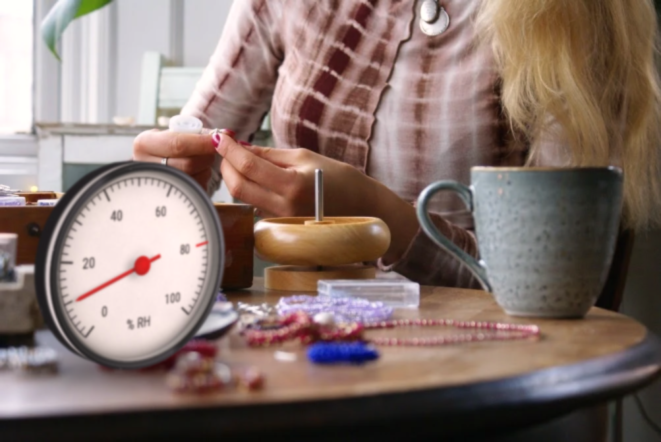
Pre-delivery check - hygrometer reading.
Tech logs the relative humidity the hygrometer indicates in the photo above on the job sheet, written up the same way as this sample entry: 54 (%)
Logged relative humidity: 10 (%)
